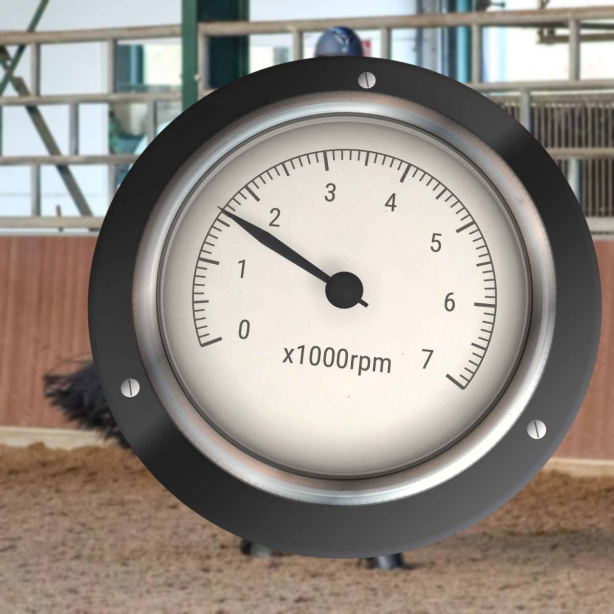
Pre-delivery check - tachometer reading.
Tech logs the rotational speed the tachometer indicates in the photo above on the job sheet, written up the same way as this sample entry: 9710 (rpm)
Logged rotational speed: 1600 (rpm)
